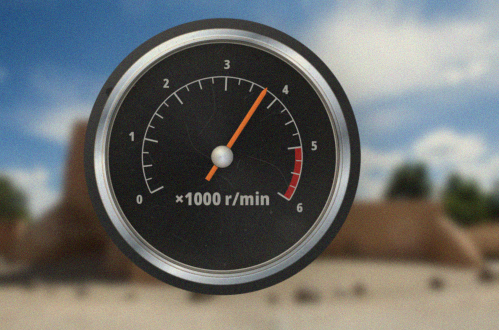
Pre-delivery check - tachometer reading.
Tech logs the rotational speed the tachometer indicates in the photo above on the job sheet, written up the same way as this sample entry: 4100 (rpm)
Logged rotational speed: 3750 (rpm)
